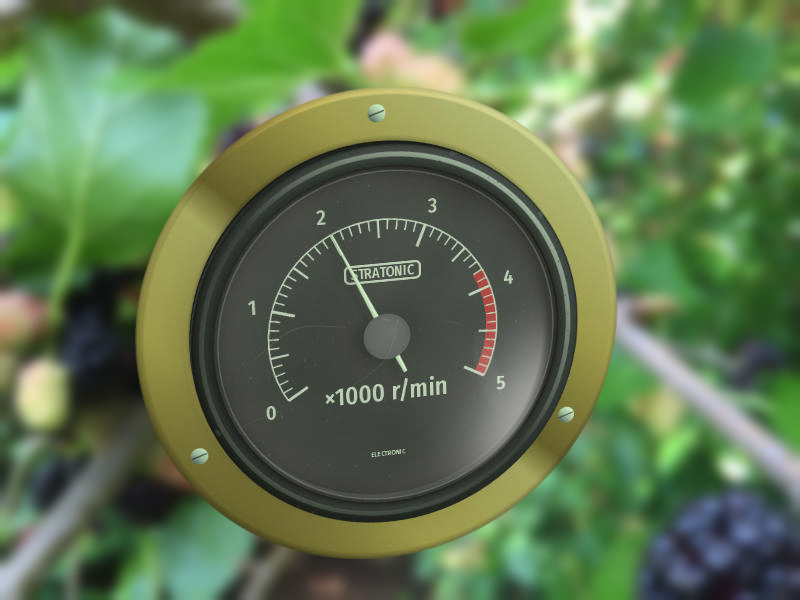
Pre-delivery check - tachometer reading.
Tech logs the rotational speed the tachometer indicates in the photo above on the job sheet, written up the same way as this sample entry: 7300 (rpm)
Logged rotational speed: 2000 (rpm)
